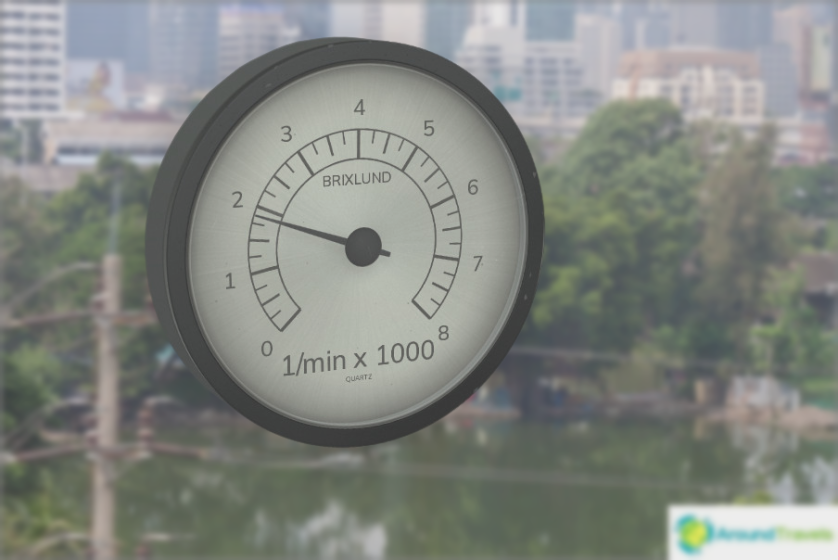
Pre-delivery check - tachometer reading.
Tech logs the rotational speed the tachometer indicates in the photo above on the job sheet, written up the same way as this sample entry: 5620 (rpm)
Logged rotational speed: 1875 (rpm)
